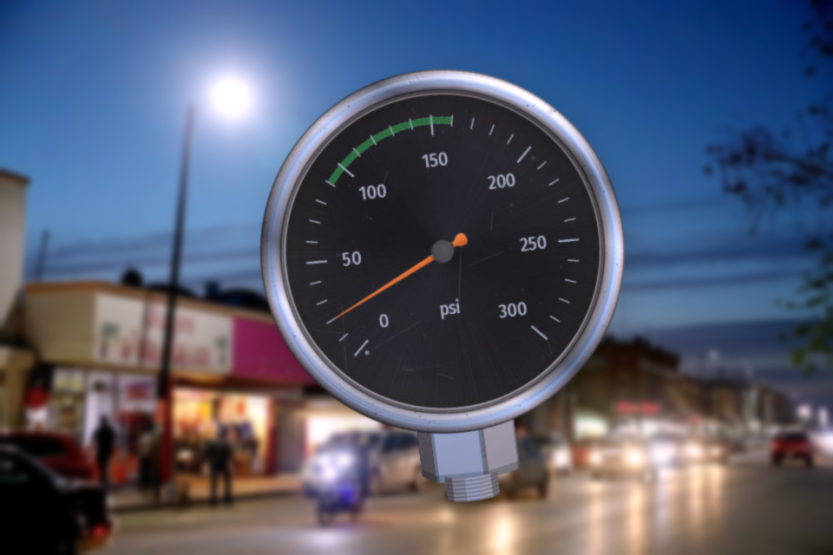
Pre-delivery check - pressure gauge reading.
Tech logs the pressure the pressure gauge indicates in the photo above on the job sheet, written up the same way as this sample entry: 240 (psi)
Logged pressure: 20 (psi)
